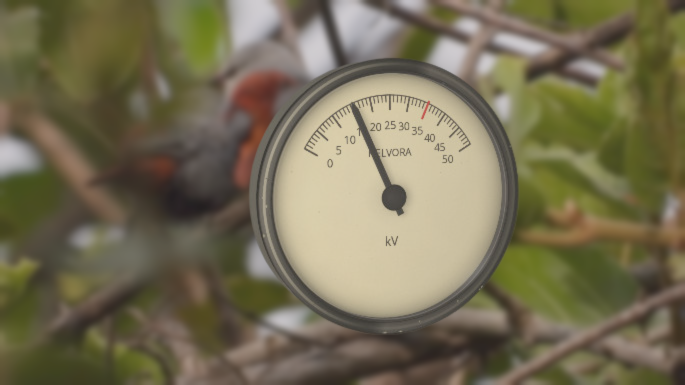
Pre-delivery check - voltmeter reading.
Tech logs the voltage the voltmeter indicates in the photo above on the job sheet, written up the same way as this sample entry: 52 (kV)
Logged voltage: 15 (kV)
